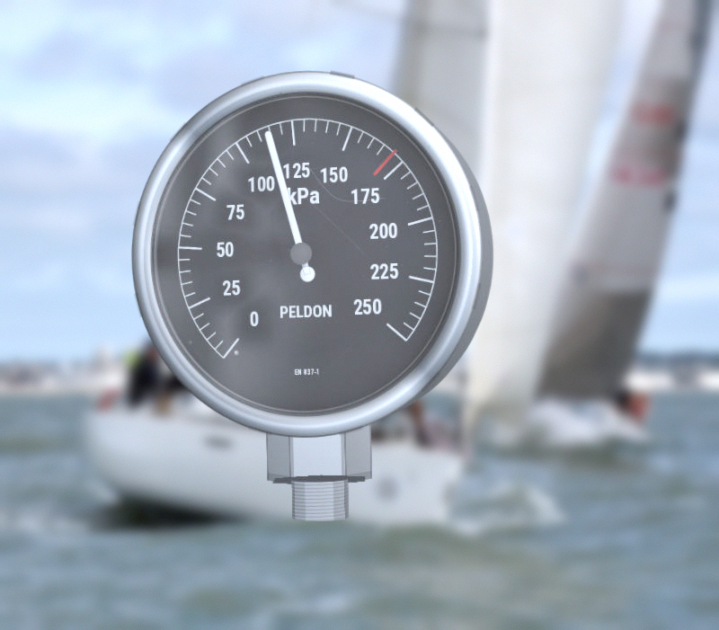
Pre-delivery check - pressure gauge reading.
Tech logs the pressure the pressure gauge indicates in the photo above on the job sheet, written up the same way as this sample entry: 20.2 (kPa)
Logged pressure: 115 (kPa)
